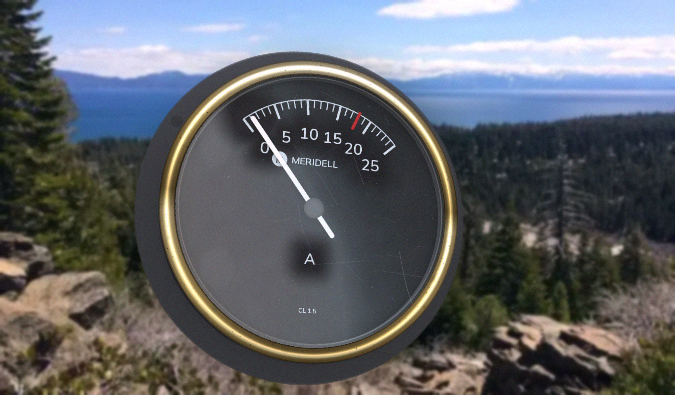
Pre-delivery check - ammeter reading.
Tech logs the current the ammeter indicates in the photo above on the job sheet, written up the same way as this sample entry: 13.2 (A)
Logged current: 1 (A)
